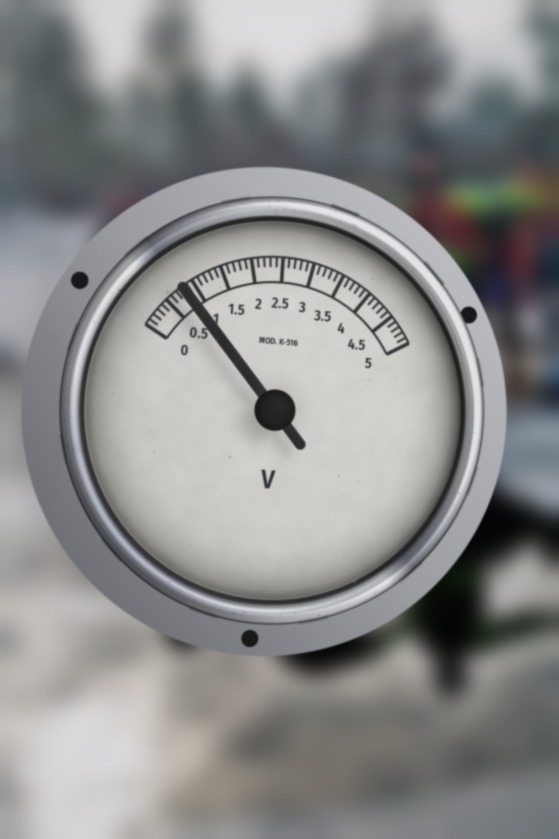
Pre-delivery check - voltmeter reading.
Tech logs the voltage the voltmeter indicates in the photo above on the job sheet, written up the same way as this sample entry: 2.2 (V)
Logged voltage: 0.8 (V)
